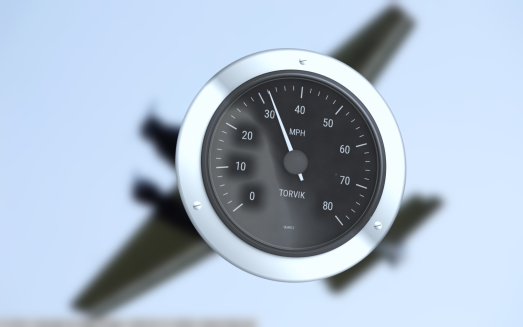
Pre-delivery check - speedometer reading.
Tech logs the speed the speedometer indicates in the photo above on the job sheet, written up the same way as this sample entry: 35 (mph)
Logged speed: 32 (mph)
